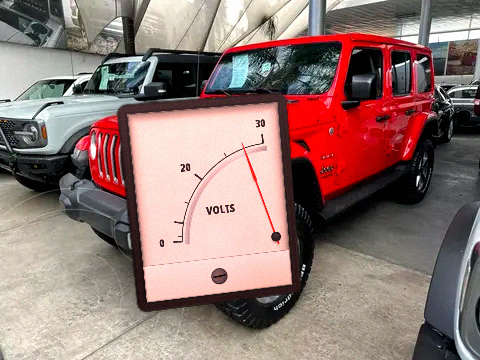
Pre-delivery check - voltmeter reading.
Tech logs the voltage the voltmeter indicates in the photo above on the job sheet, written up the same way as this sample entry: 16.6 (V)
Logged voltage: 27.5 (V)
